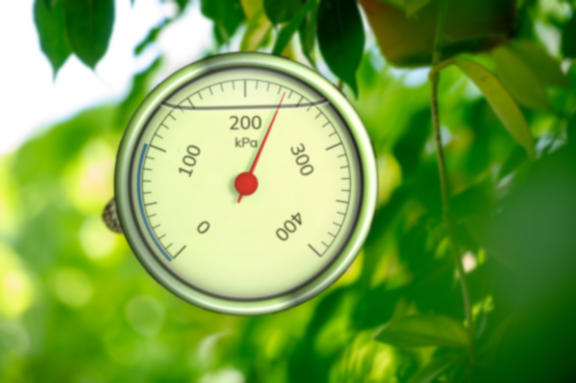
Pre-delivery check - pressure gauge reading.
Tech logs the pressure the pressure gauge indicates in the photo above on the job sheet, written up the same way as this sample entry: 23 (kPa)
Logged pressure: 235 (kPa)
